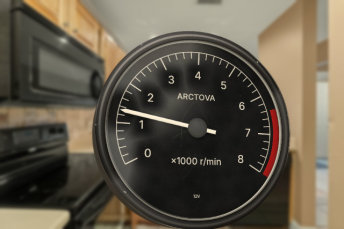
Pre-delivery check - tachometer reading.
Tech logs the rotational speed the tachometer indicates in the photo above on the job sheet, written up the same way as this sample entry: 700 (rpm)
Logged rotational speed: 1300 (rpm)
